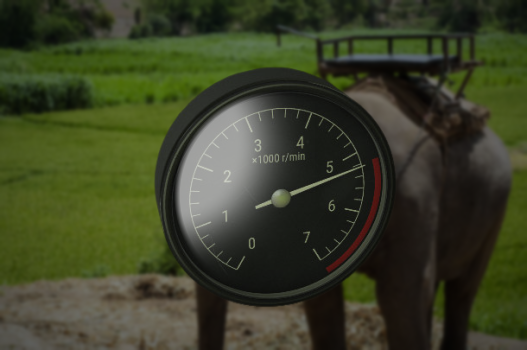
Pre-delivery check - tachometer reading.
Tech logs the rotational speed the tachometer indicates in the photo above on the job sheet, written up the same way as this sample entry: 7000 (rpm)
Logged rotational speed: 5200 (rpm)
